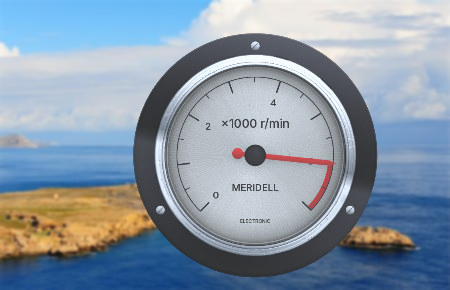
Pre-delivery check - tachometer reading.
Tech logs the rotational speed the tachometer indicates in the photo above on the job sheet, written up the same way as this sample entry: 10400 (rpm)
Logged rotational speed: 6000 (rpm)
